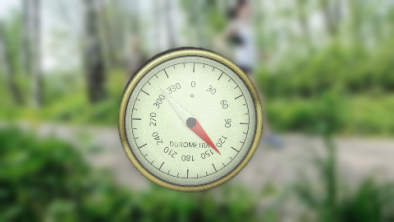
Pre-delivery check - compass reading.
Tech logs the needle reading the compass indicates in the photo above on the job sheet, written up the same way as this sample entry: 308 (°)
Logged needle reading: 135 (°)
